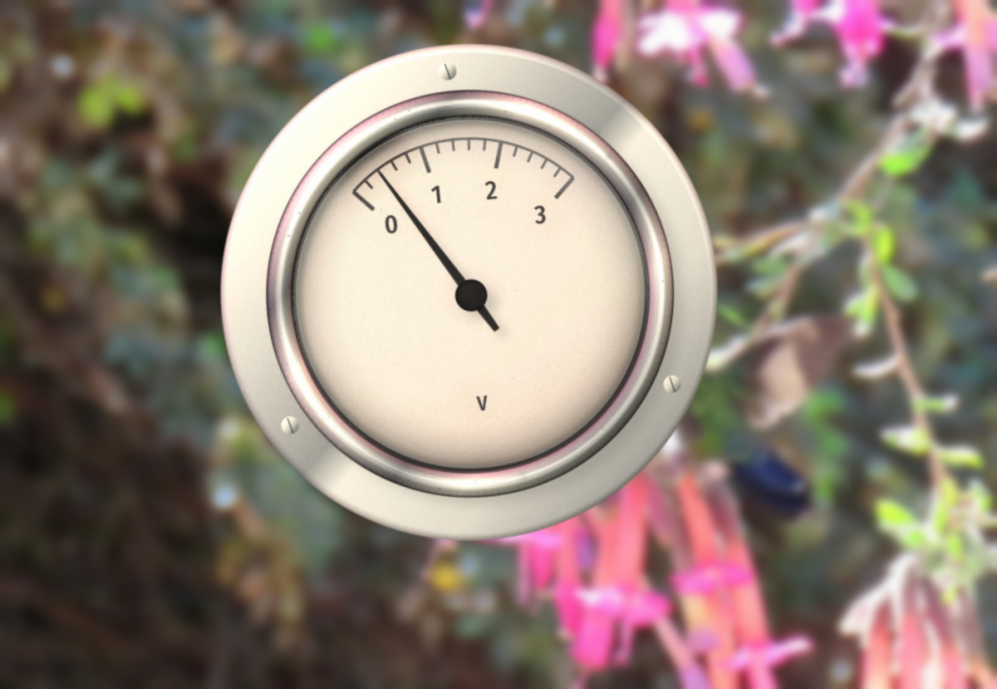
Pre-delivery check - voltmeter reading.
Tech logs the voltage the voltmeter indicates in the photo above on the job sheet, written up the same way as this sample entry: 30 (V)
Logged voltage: 0.4 (V)
